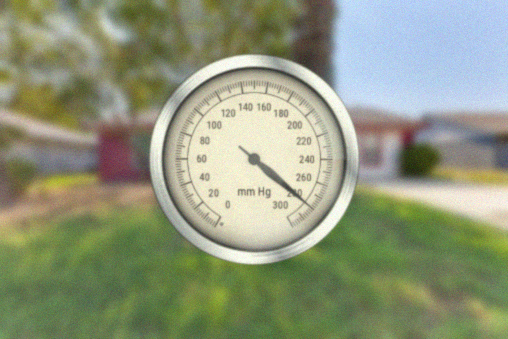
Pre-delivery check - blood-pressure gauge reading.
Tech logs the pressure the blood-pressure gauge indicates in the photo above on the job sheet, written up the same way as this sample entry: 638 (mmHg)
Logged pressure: 280 (mmHg)
